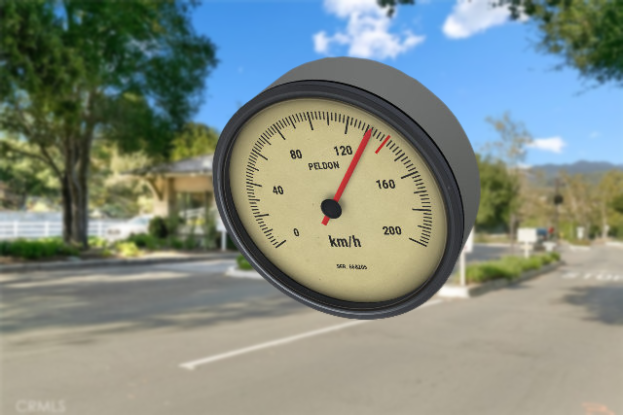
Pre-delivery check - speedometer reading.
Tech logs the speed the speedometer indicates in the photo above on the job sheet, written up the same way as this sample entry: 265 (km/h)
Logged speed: 132 (km/h)
